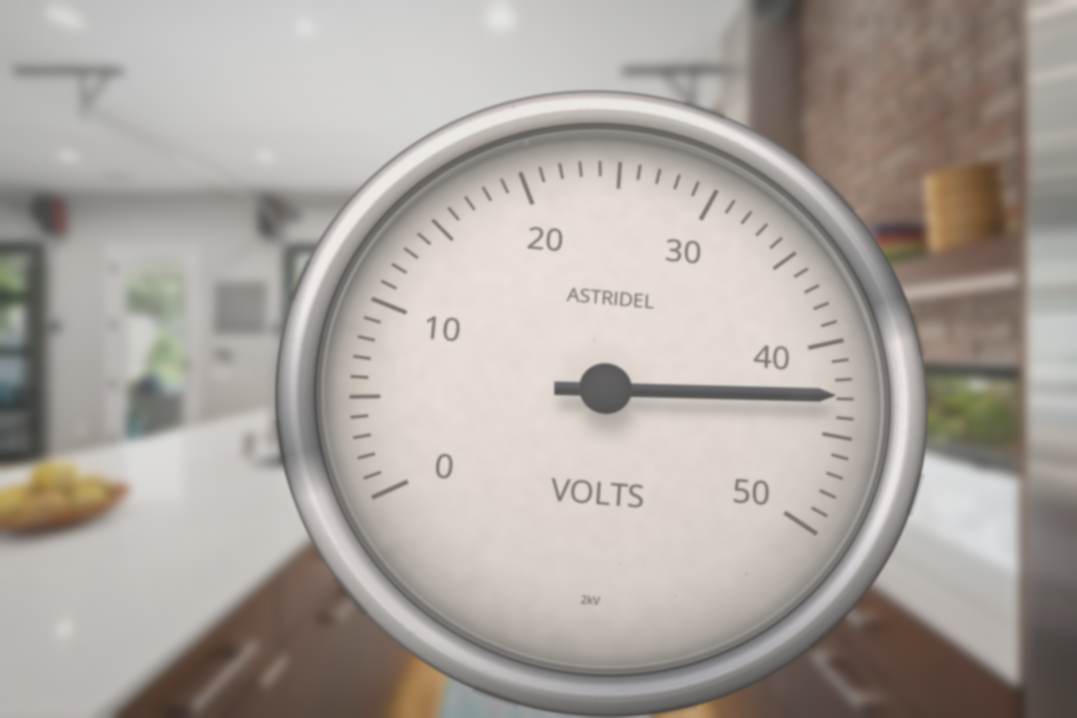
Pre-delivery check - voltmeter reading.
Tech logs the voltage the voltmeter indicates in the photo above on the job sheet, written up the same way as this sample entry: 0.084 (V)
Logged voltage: 43 (V)
